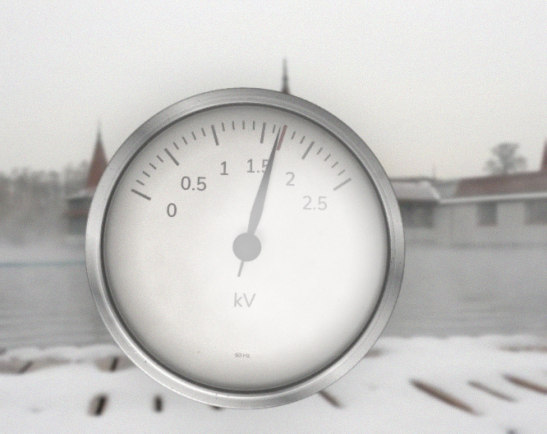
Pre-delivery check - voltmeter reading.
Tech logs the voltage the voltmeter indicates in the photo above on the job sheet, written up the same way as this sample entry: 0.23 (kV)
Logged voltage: 1.65 (kV)
